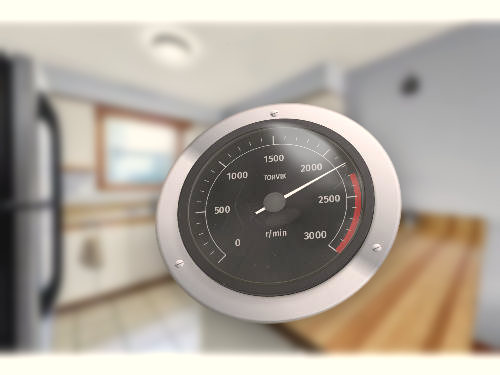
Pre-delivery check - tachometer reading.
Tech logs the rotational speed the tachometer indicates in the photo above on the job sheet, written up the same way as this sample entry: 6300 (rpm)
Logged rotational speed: 2200 (rpm)
